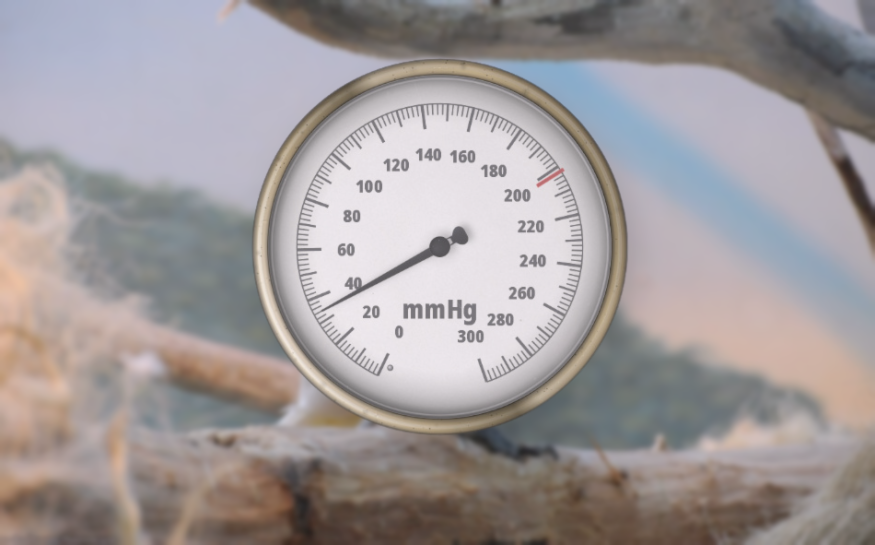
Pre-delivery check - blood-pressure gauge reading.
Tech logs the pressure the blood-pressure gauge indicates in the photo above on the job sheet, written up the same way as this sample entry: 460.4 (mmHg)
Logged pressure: 34 (mmHg)
